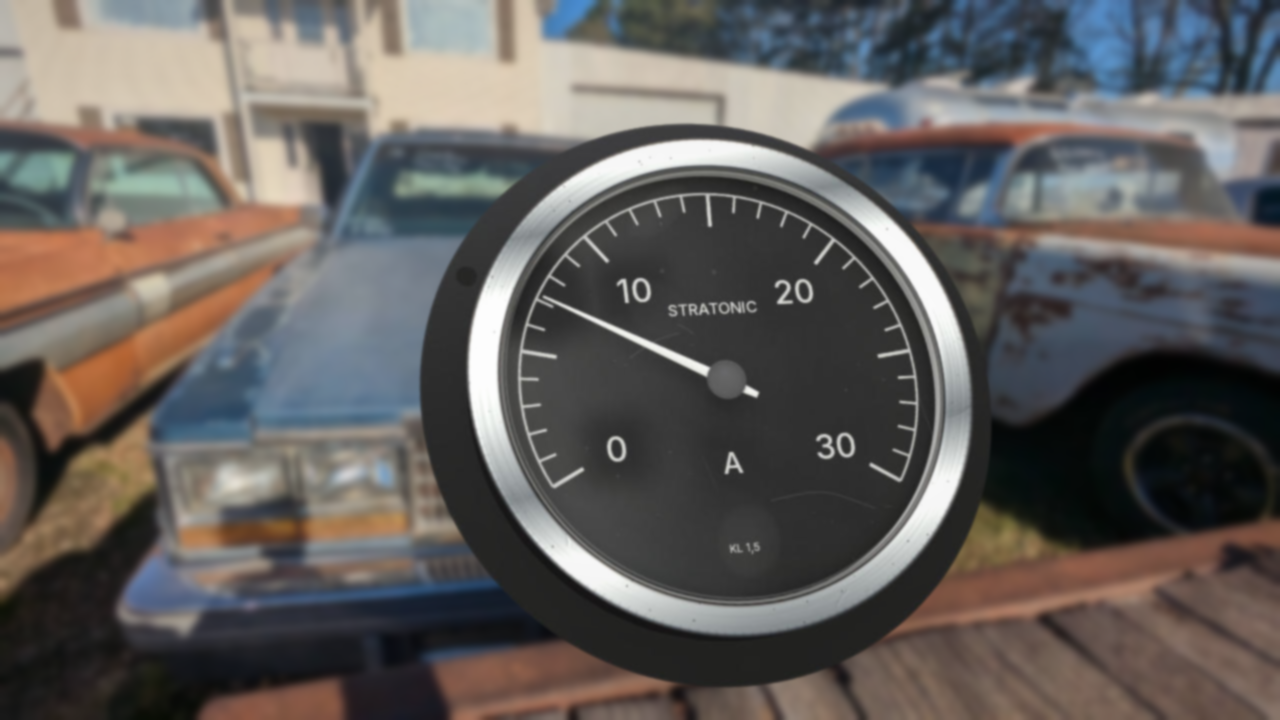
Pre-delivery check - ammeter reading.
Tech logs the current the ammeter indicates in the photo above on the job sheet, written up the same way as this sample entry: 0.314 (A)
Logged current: 7 (A)
